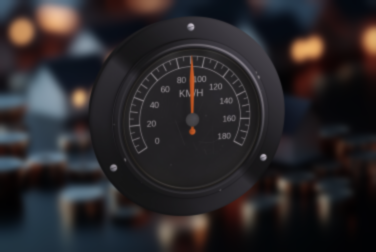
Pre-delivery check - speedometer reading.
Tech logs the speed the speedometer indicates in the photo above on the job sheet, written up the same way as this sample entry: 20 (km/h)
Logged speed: 90 (km/h)
